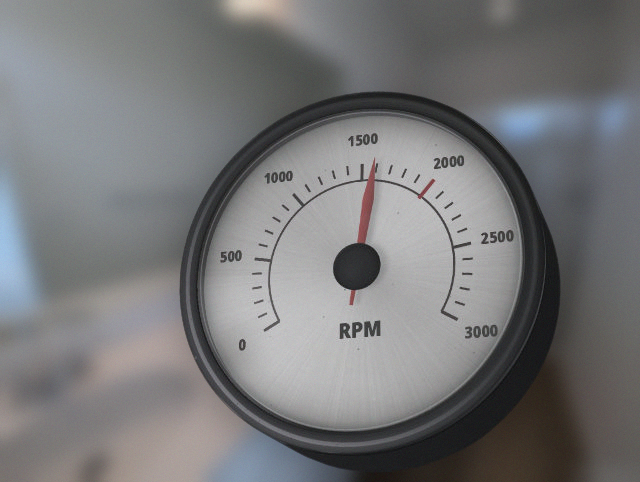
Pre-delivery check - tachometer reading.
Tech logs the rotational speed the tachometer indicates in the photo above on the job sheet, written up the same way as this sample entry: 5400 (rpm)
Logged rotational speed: 1600 (rpm)
